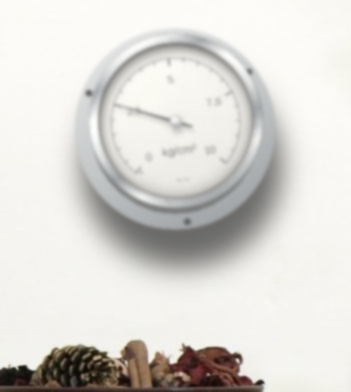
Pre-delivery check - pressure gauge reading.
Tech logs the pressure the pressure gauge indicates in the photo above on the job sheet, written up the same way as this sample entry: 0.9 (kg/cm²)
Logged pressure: 2.5 (kg/cm²)
